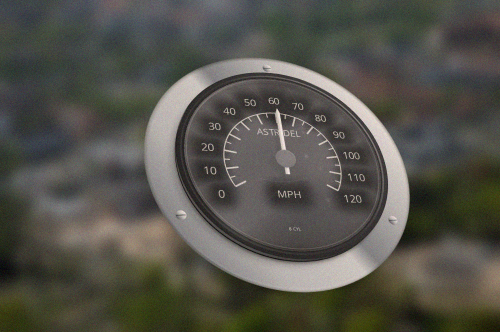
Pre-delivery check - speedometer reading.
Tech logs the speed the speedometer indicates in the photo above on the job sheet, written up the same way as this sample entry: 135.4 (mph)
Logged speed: 60 (mph)
